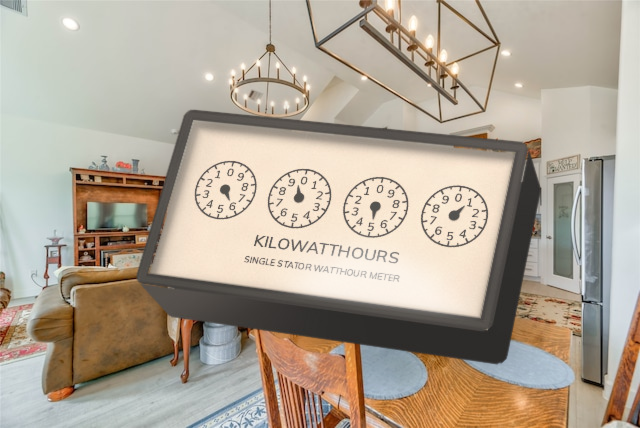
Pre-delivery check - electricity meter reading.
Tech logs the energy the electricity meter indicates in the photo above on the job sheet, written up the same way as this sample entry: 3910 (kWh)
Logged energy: 5951 (kWh)
